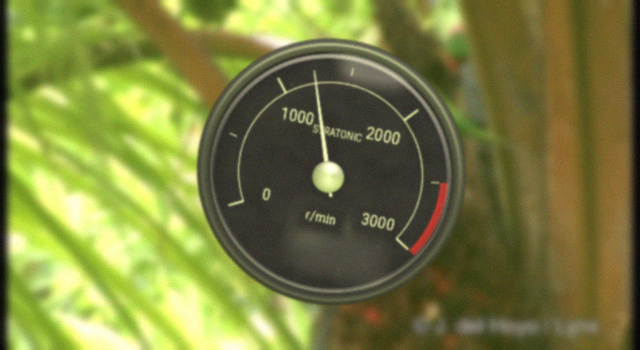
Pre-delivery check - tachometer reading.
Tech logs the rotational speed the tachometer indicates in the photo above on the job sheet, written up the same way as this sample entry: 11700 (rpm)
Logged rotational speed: 1250 (rpm)
